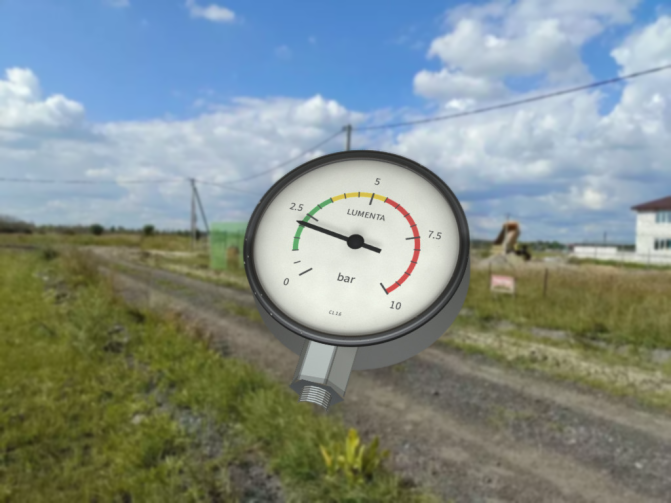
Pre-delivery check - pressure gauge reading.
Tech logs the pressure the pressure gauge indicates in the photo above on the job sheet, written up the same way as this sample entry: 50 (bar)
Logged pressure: 2 (bar)
